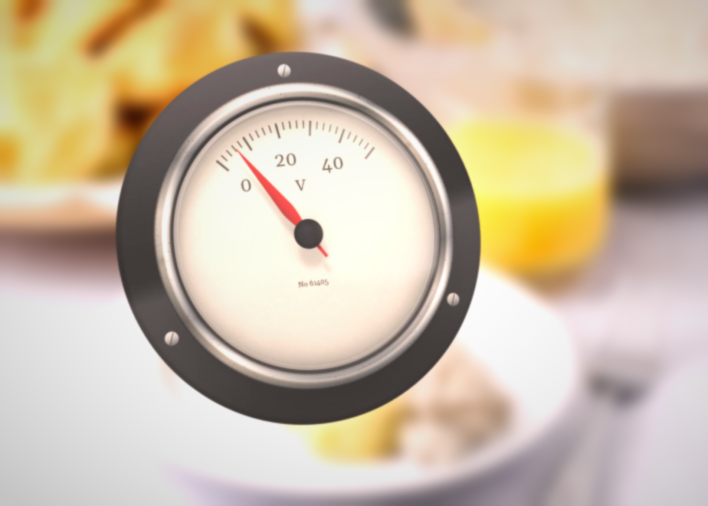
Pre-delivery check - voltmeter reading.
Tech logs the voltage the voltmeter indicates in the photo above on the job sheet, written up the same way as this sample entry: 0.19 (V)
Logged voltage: 6 (V)
